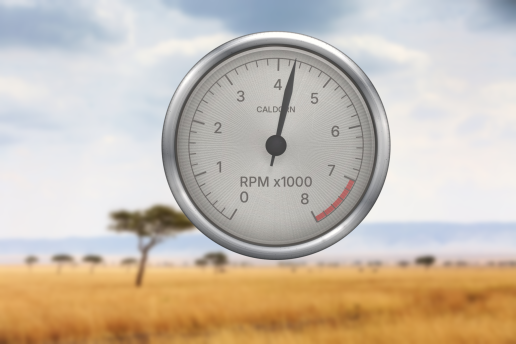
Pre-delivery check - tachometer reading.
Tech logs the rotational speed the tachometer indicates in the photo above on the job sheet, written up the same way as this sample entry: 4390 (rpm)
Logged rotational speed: 4300 (rpm)
